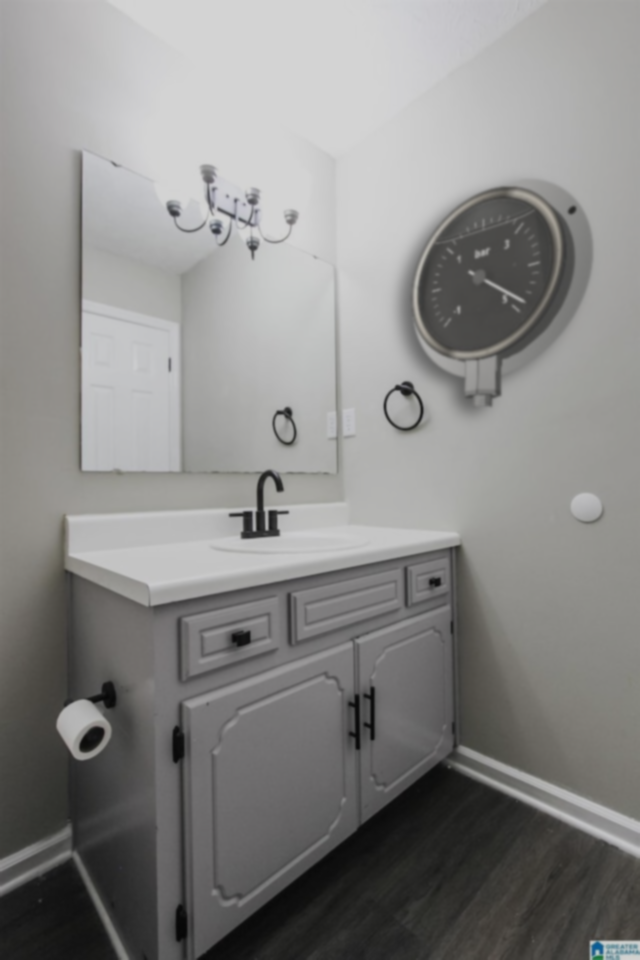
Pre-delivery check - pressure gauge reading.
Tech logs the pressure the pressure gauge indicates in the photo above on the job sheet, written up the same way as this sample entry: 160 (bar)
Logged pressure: 4.8 (bar)
